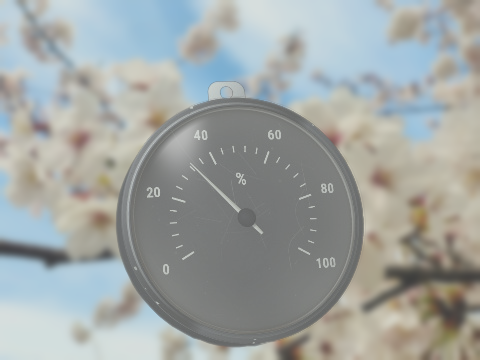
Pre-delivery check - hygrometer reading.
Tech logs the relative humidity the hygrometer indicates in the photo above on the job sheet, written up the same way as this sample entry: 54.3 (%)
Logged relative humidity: 32 (%)
